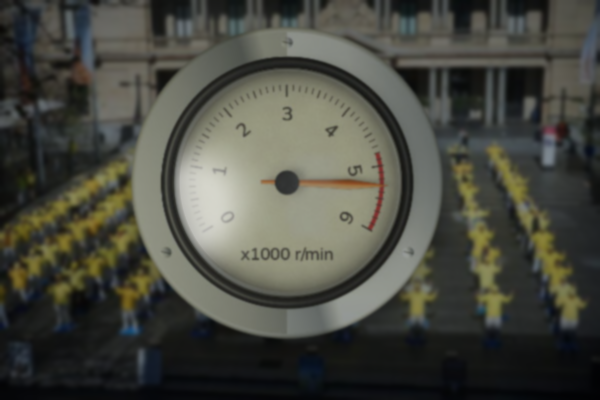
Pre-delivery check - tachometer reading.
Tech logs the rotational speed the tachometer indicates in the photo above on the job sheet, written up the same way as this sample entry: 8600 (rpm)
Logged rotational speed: 5300 (rpm)
